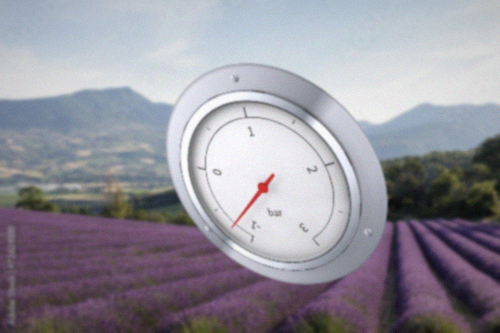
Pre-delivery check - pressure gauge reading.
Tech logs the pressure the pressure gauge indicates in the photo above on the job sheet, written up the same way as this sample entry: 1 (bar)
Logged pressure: -0.75 (bar)
